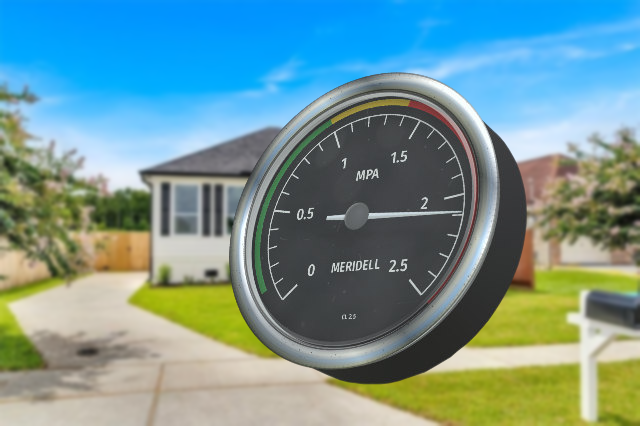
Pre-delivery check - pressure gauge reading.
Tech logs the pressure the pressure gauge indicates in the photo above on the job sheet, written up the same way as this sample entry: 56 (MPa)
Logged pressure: 2.1 (MPa)
